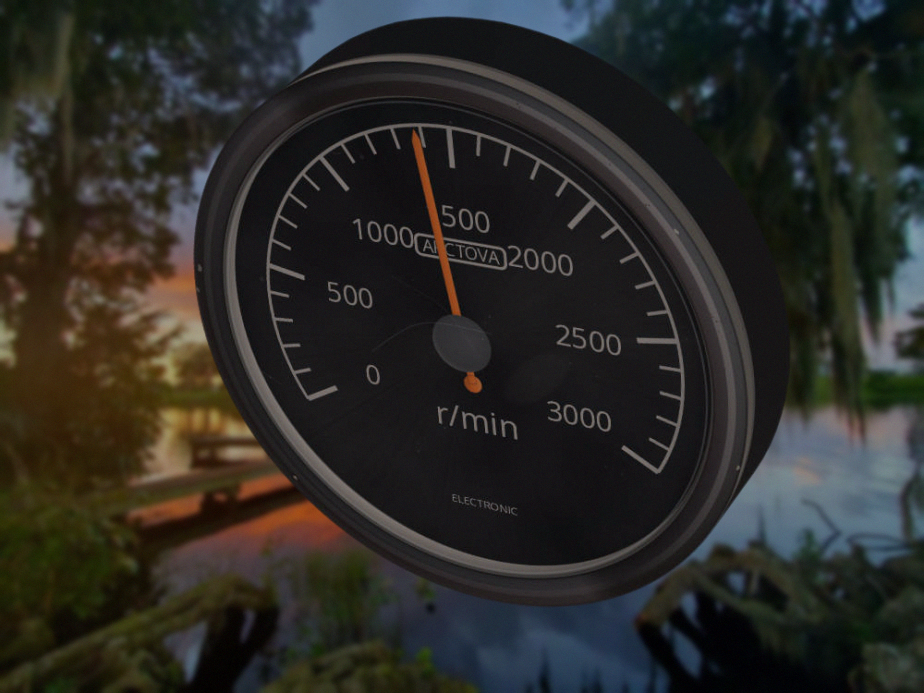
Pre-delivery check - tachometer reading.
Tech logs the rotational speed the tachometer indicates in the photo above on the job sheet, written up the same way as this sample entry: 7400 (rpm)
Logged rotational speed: 1400 (rpm)
